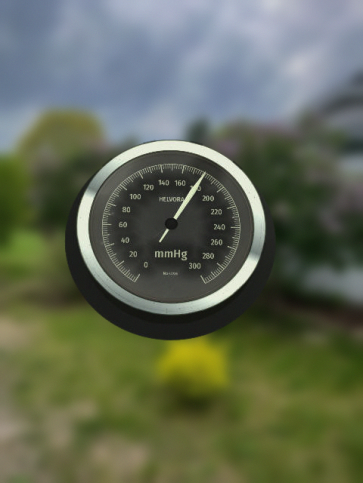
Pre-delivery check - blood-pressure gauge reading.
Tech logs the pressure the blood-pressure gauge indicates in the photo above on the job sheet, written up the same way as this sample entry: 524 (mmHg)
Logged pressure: 180 (mmHg)
